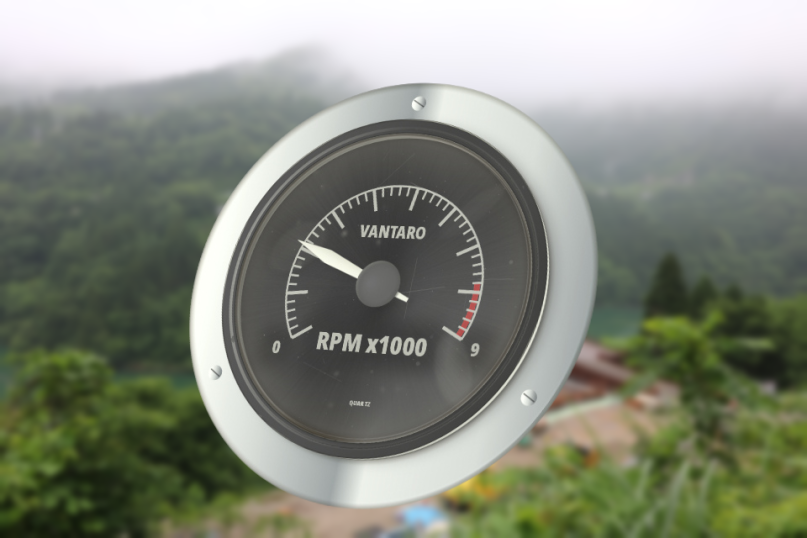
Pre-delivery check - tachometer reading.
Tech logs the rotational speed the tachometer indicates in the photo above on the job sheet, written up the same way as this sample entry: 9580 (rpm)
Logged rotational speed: 2100 (rpm)
